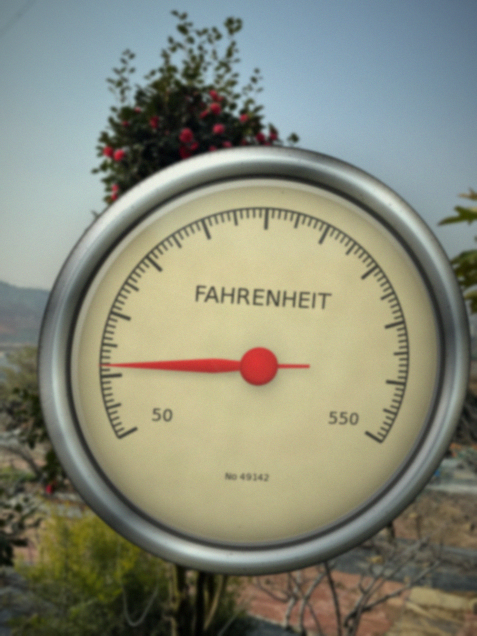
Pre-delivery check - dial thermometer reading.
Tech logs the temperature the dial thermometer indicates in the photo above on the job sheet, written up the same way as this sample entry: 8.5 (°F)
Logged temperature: 110 (°F)
